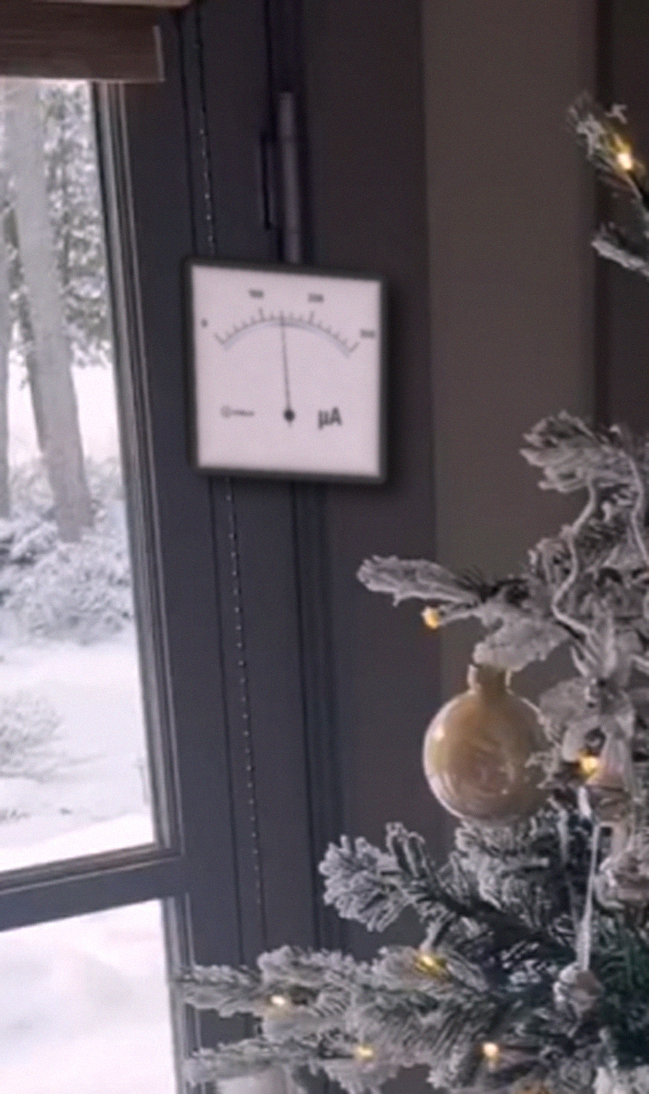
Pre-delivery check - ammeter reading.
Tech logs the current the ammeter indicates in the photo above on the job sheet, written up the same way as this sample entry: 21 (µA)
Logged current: 140 (µA)
